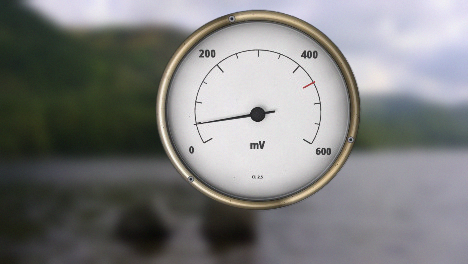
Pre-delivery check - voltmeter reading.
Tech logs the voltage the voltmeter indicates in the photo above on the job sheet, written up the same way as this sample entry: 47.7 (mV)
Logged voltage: 50 (mV)
